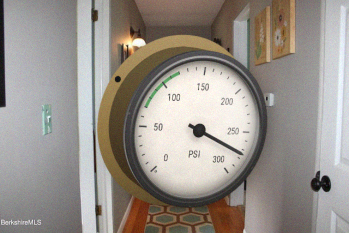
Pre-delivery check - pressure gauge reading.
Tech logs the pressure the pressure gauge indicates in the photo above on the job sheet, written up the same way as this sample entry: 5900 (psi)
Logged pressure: 275 (psi)
